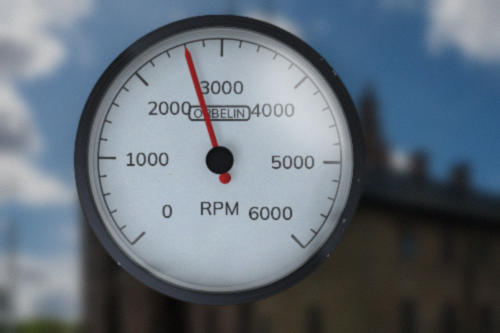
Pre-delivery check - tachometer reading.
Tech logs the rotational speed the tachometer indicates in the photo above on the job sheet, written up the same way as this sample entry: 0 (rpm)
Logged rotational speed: 2600 (rpm)
